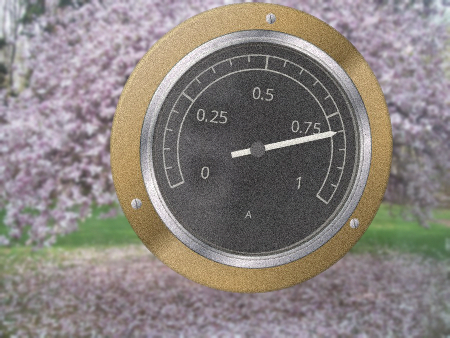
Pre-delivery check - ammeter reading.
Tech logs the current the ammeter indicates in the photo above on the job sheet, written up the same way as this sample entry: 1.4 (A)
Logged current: 0.8 (A)
